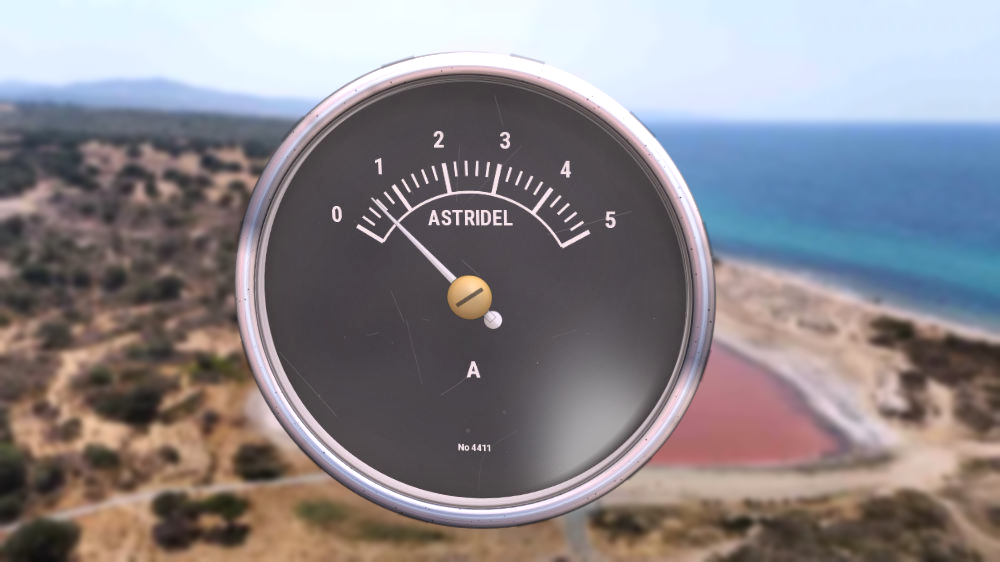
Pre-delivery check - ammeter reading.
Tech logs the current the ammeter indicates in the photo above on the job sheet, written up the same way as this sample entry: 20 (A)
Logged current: 0.6 (A)
